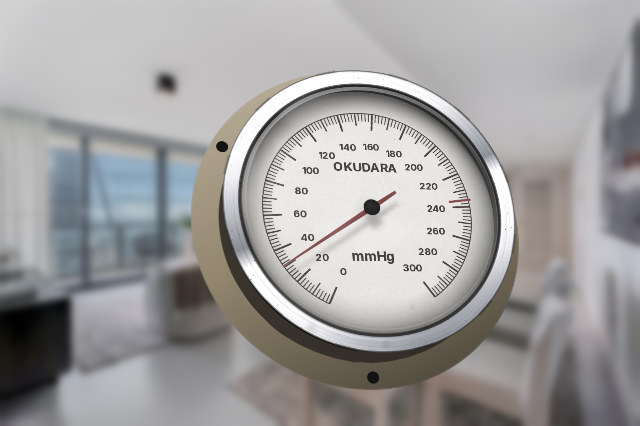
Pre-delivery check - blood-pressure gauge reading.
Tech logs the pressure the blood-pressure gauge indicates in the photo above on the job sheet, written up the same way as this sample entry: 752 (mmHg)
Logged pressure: 30 (mmHg)
